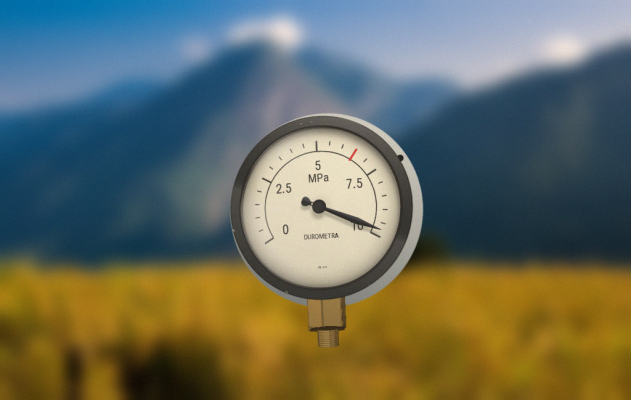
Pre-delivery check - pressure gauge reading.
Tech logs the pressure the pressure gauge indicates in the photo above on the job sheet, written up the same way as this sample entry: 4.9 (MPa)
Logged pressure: 9.75 (MPa)
